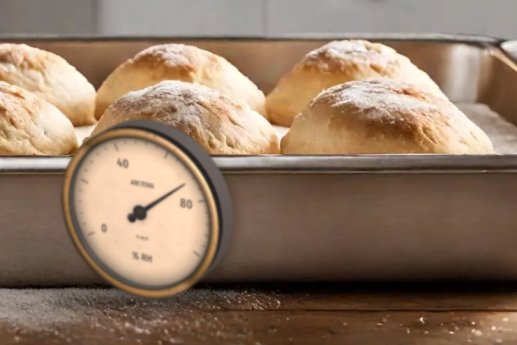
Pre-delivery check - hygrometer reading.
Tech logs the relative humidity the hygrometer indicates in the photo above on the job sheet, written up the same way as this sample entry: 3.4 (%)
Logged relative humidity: 72 (%)
